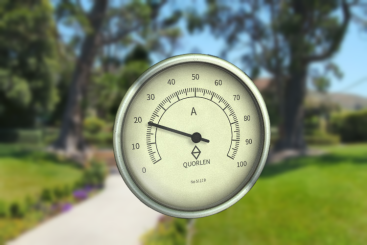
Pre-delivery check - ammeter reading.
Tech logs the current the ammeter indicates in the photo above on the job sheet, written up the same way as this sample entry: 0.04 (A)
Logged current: 20 (A)
